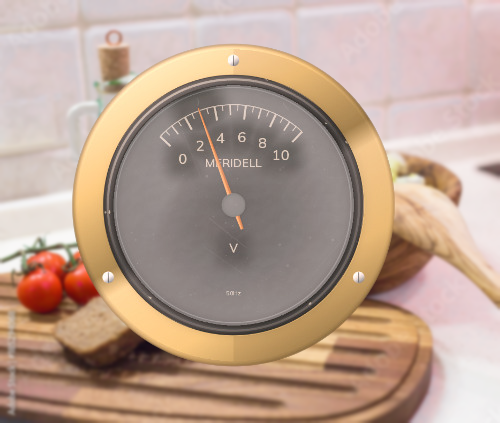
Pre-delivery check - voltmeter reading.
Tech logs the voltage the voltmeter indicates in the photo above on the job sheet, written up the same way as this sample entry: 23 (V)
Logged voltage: 3 (V)
